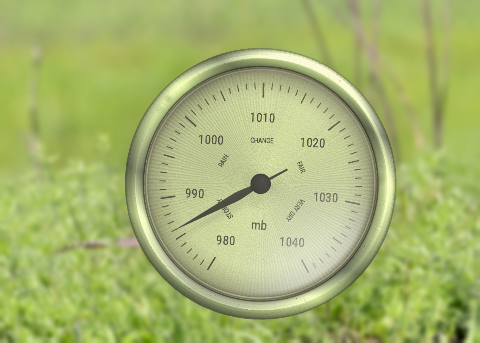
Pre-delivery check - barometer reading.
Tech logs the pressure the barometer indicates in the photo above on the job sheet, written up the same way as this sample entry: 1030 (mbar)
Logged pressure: 986 (mbar)
